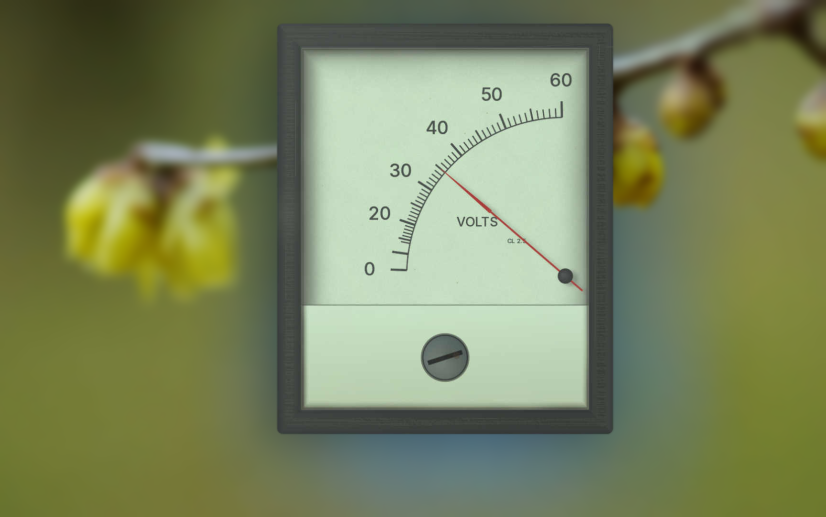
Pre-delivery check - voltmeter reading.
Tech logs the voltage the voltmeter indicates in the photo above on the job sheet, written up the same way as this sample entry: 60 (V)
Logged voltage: 35 (V)
